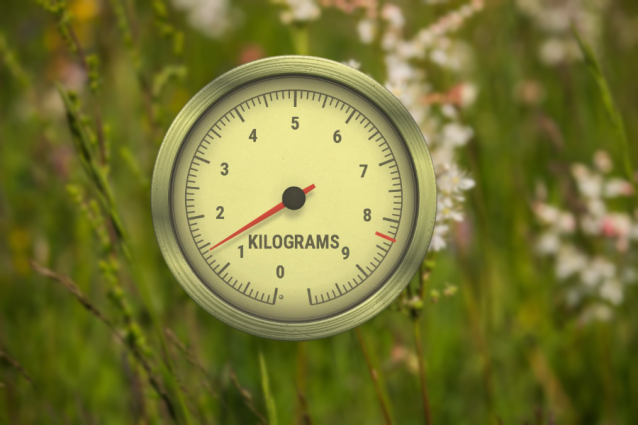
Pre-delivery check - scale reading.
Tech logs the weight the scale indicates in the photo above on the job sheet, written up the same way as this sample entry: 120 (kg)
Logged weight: 1.4 (kg)
